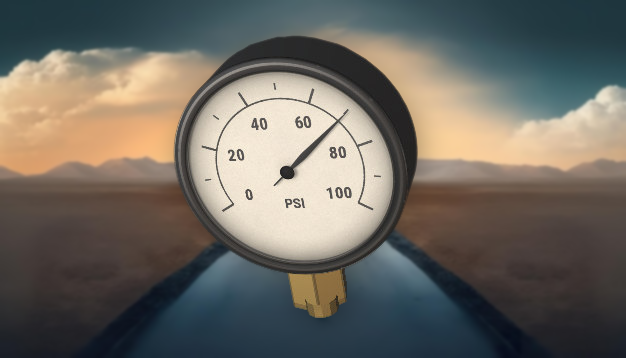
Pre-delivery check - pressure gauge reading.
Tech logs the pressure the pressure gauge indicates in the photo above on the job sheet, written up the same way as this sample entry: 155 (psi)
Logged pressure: 70 (psi)
